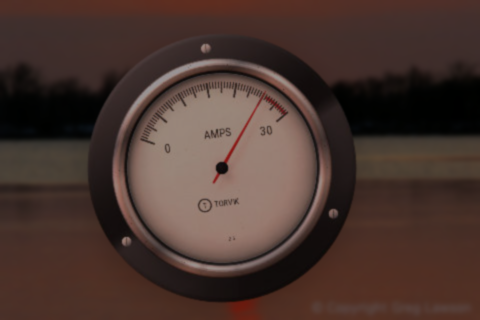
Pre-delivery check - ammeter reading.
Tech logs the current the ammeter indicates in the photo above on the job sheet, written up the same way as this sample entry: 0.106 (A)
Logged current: 25 (A)
